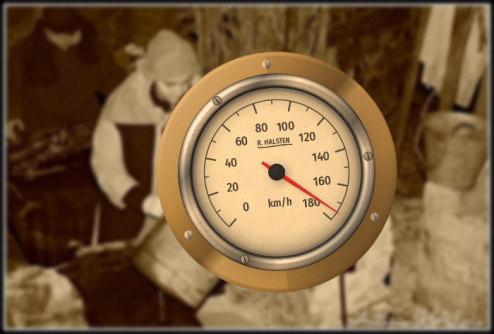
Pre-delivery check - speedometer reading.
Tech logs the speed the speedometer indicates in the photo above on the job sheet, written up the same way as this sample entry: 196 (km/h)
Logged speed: 175 (km/h)
